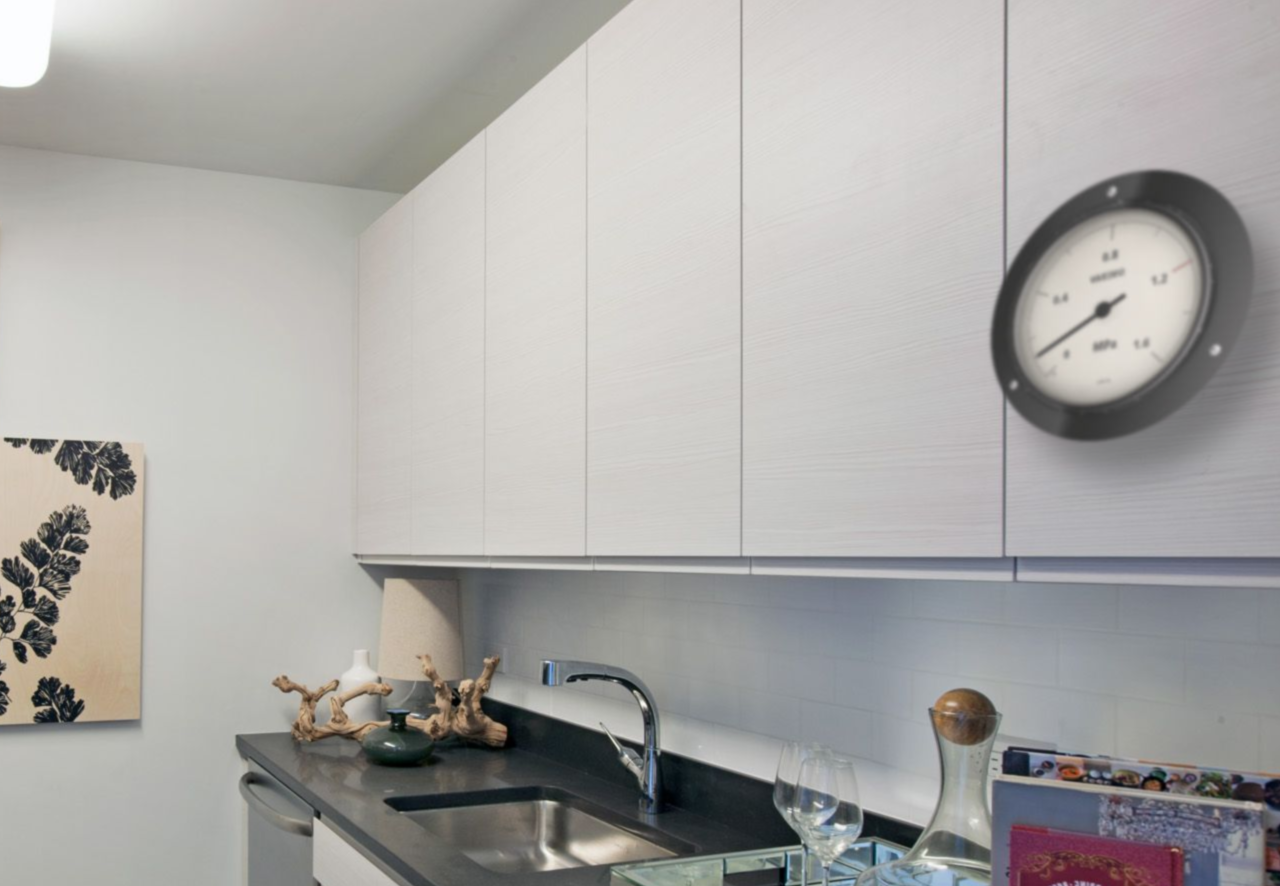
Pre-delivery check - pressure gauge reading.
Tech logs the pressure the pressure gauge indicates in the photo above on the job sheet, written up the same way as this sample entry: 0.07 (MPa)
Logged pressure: 0.1 (MPa)
